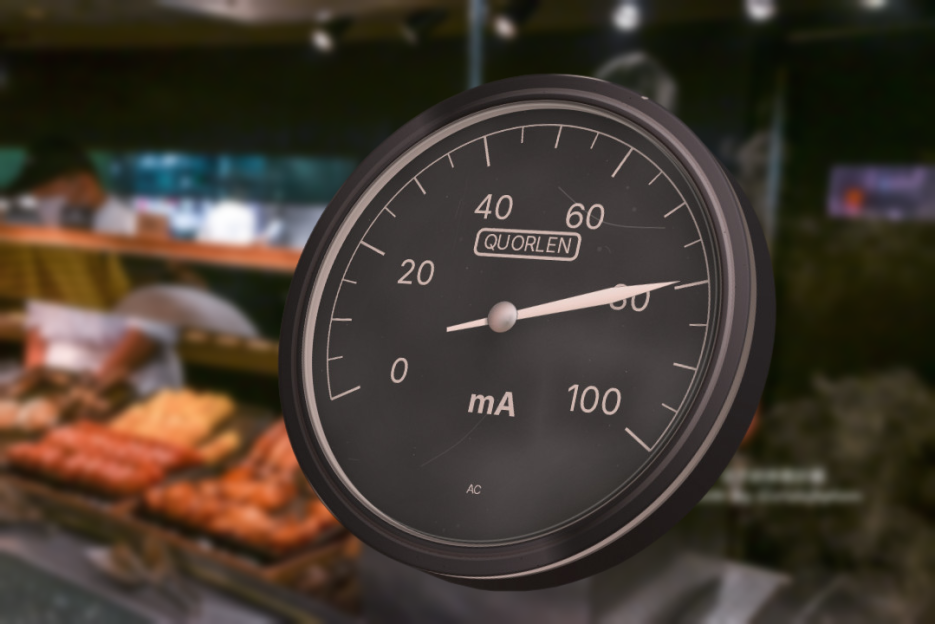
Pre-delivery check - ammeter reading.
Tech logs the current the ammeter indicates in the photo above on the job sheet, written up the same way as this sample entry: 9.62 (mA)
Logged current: 80 (mA)
